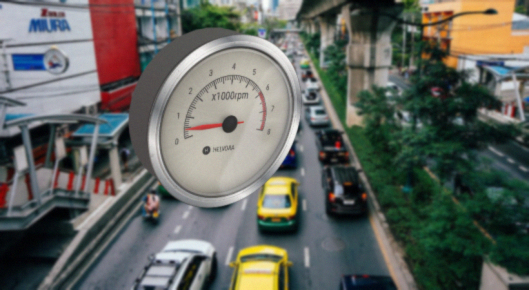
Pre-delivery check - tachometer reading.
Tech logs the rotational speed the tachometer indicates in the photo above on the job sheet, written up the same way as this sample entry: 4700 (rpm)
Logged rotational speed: 500 (rpm)
